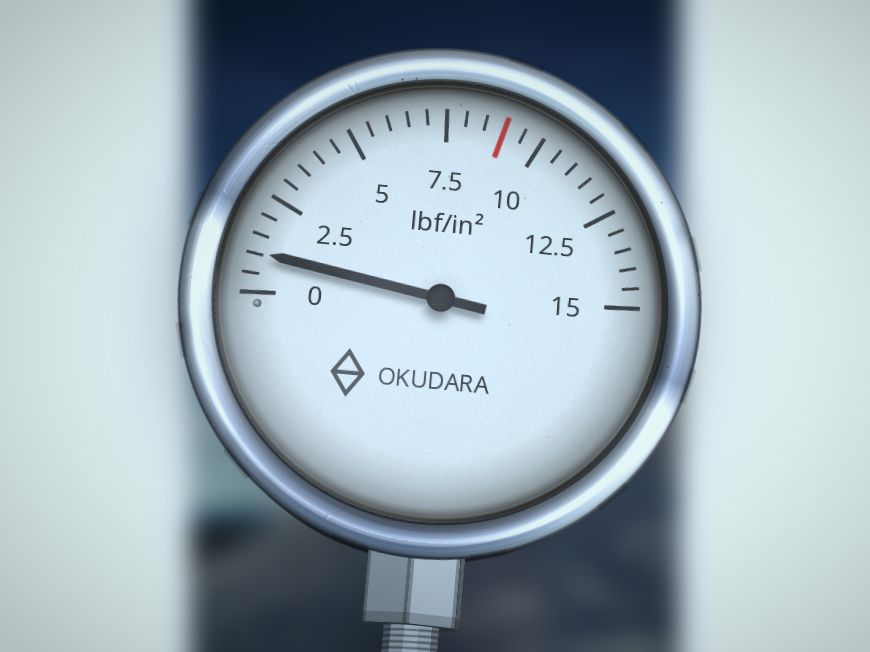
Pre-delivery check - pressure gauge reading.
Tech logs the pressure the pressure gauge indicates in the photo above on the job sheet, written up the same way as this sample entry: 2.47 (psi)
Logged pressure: 1 (psi)
